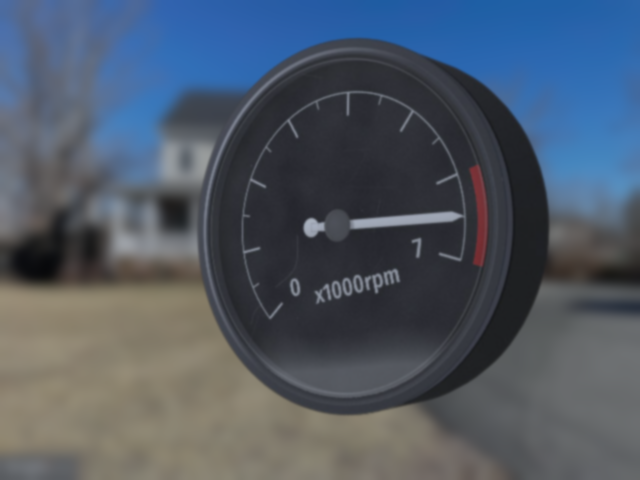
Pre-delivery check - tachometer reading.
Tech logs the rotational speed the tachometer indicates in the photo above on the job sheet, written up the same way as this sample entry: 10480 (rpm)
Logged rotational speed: 6500 (rpm)
